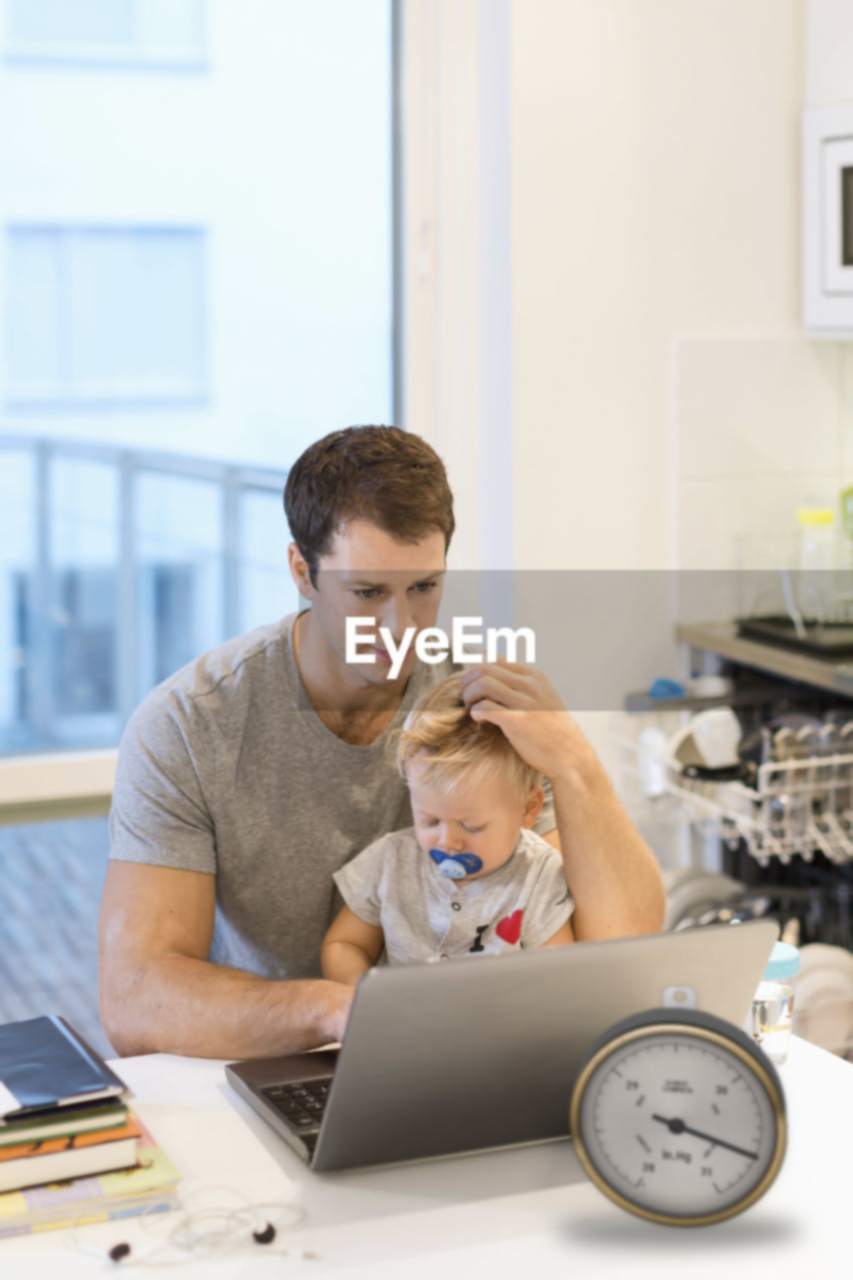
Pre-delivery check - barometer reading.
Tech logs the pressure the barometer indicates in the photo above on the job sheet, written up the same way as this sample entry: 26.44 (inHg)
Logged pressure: 30.6 (inHg)
